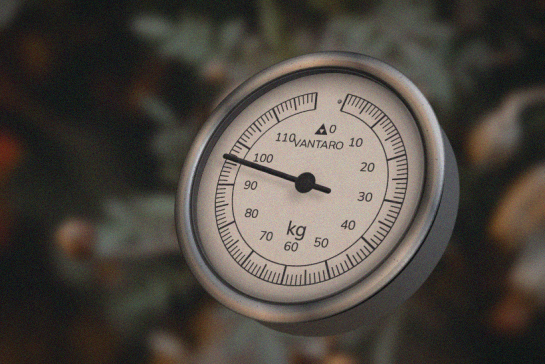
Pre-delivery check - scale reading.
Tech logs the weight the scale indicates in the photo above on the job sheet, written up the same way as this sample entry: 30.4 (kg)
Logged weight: 96 (kg)
